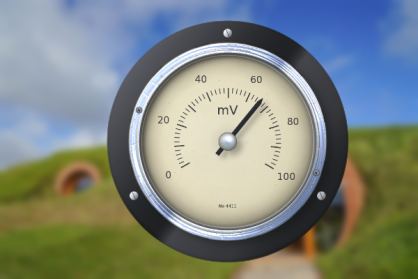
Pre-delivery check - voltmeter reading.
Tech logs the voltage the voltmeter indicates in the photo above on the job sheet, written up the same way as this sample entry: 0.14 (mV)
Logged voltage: 66 (mV)
